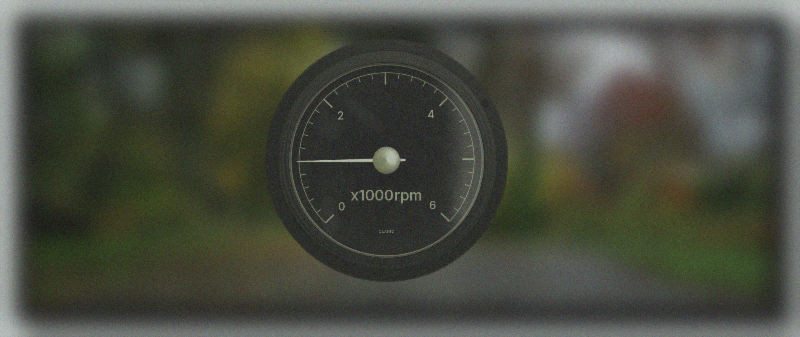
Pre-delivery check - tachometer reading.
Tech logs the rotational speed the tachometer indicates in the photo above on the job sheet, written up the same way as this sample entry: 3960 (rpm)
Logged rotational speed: 1000 (rpm)
